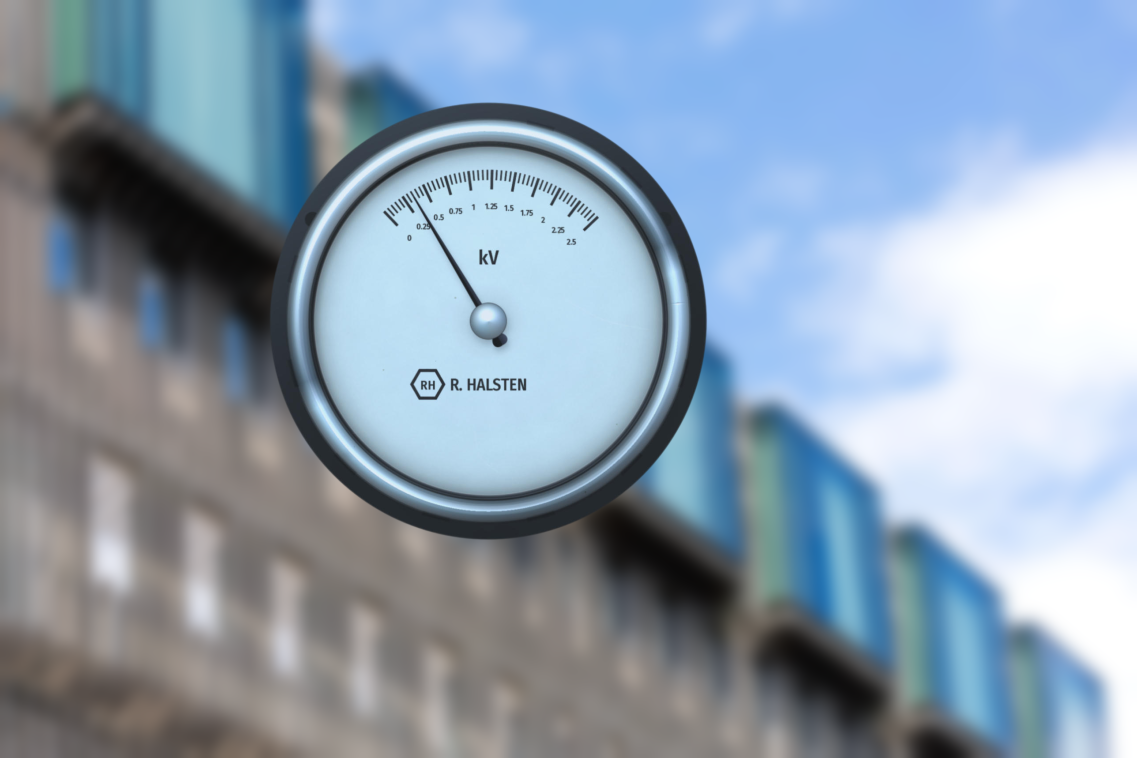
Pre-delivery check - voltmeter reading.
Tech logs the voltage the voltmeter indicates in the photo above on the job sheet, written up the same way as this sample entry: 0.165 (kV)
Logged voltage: 0.35 (kV)
